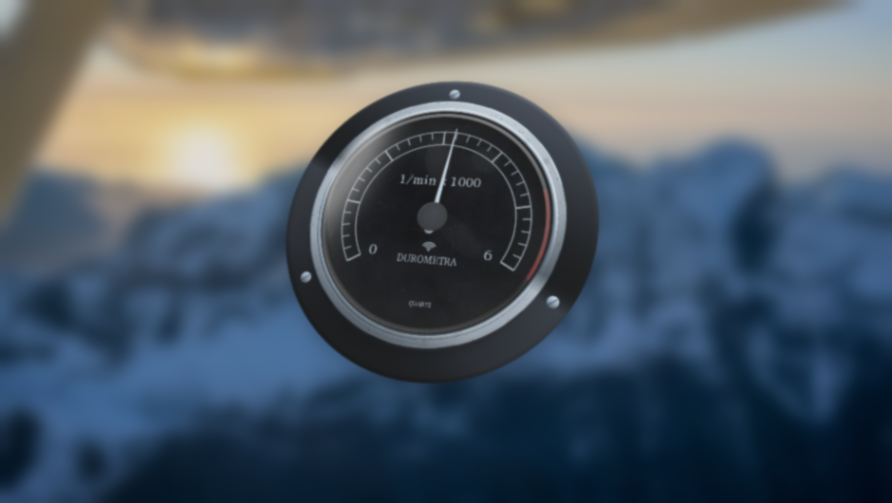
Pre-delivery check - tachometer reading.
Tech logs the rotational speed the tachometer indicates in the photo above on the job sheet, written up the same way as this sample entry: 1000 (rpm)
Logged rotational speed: 3200 (rpm)
